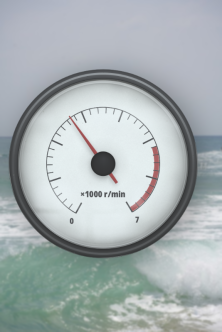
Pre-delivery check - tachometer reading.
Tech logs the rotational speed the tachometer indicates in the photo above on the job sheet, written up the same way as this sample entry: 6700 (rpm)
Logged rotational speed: 2700 (rpm)
